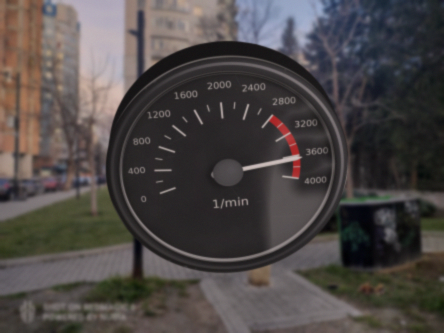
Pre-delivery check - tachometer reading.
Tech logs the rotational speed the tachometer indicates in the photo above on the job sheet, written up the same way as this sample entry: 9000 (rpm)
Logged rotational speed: 3600 (rpm)
